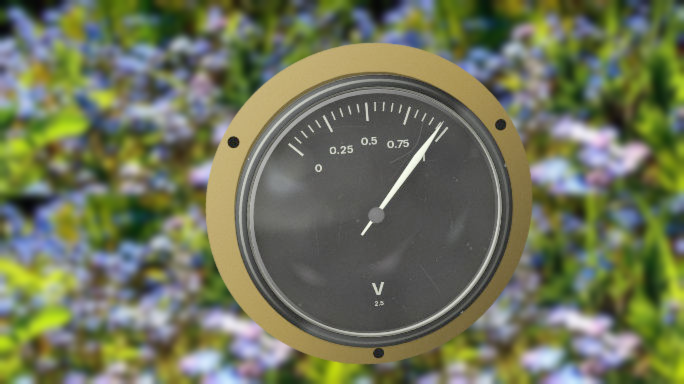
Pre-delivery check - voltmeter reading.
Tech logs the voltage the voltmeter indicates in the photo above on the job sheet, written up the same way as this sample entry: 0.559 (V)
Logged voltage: 0.95 (V)
